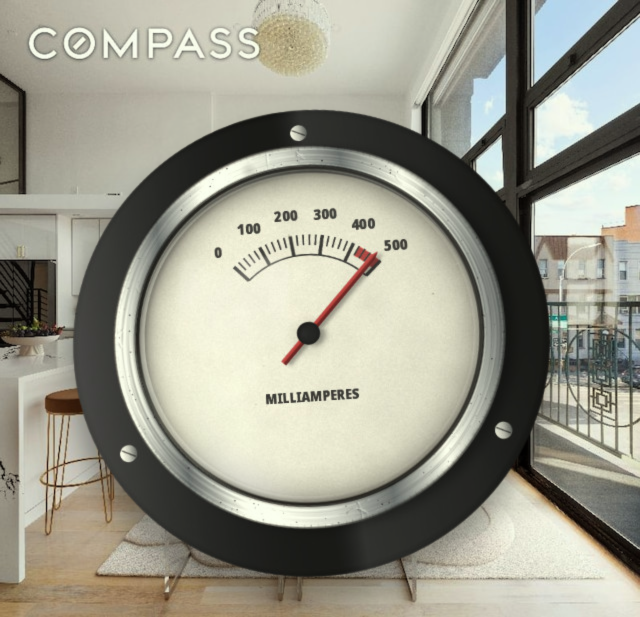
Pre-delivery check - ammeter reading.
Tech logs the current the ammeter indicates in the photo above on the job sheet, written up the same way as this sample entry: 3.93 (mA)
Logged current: 480 (mA)
